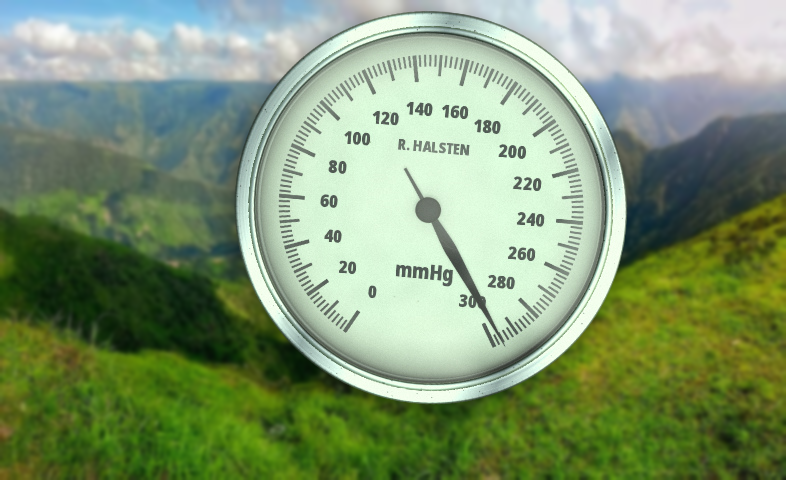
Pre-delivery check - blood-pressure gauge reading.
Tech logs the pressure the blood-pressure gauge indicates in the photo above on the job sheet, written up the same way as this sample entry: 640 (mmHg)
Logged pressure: 296 (mmHg)
